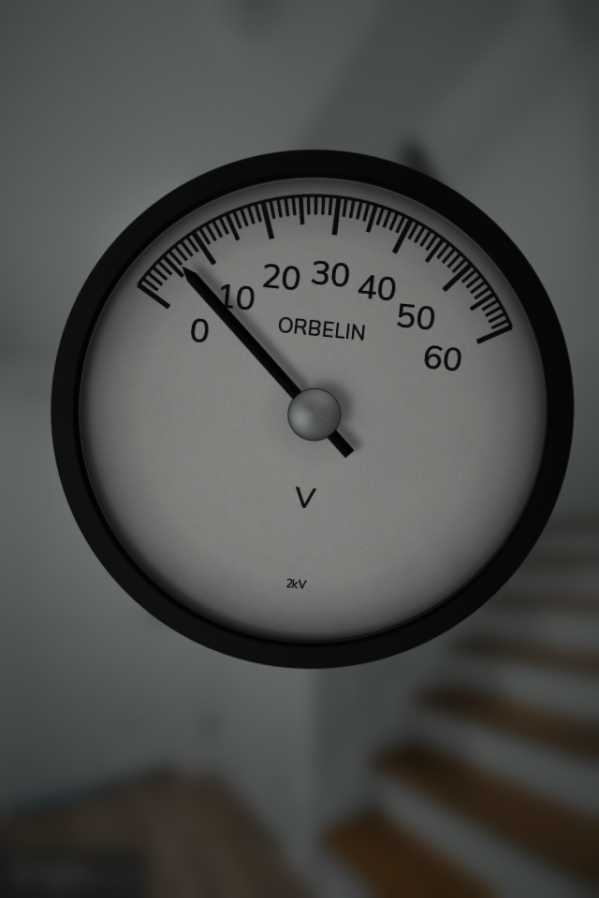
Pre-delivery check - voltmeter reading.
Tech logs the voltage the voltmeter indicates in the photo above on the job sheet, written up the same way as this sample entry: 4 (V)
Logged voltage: 6 (V)
